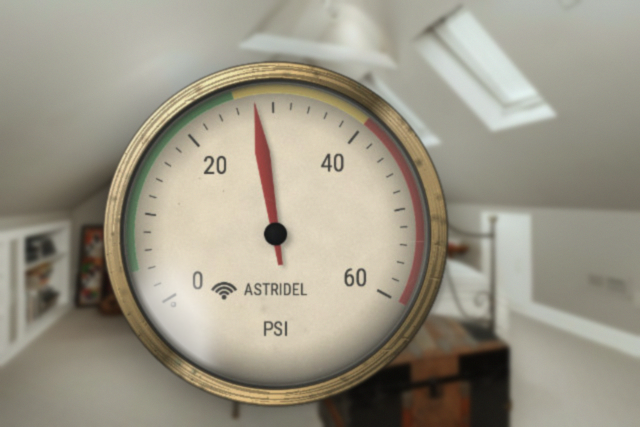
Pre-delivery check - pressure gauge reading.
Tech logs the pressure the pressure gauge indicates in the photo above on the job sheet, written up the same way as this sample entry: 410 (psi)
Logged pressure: 28 (psi)
